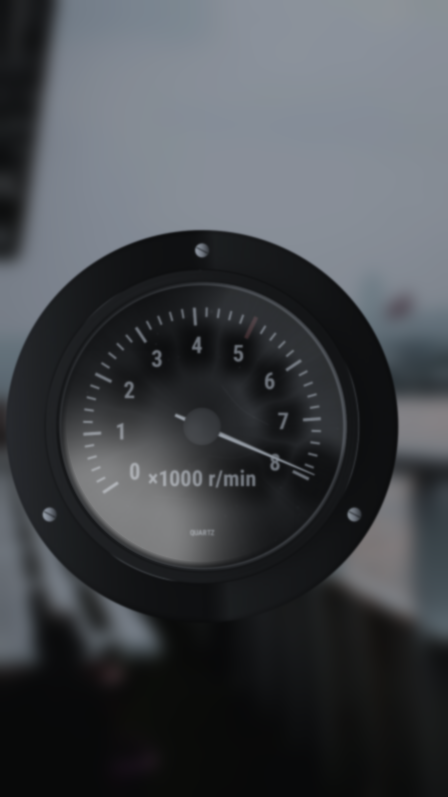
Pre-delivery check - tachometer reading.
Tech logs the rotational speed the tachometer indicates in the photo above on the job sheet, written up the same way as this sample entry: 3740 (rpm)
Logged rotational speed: 7900 (rpm)
